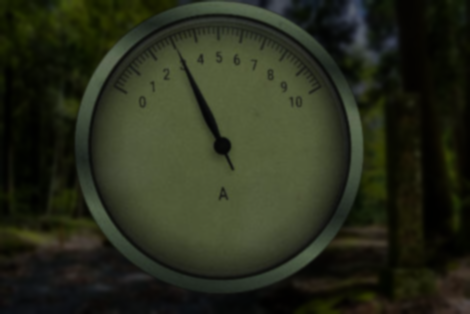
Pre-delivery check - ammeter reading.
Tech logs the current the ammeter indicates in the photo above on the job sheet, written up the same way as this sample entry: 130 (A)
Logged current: 3 (A)
